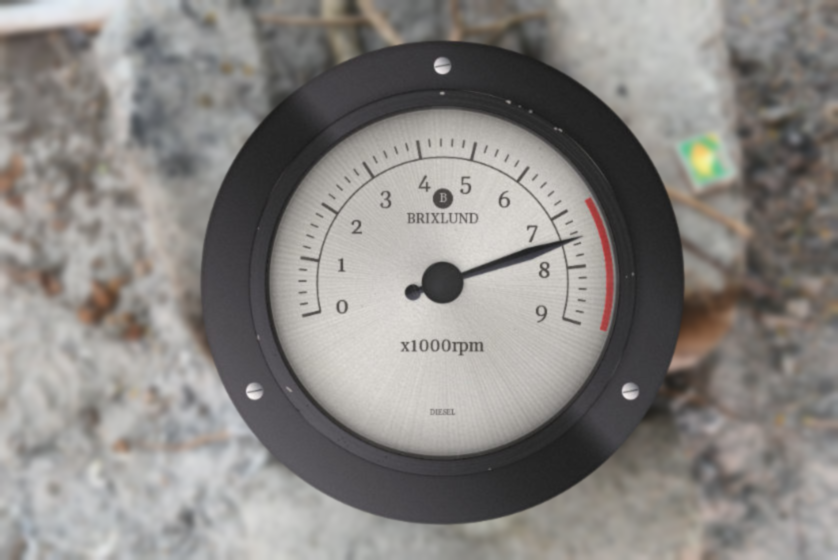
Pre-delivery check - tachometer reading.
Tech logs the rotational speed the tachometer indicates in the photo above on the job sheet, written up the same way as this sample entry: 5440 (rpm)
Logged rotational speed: 7500 (rpm)
